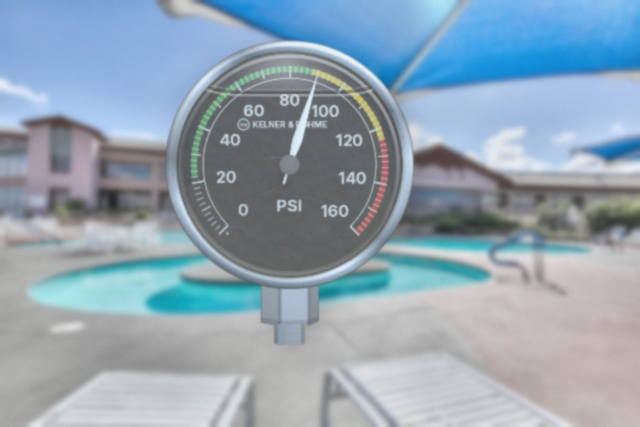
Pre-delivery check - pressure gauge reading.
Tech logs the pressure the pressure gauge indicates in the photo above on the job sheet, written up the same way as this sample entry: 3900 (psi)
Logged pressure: 90 (psi)
